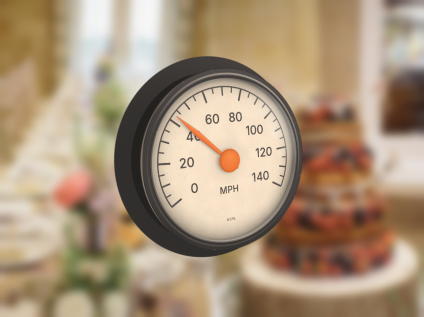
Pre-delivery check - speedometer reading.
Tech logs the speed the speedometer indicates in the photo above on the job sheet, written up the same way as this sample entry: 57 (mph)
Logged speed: 42.5 (mph)
